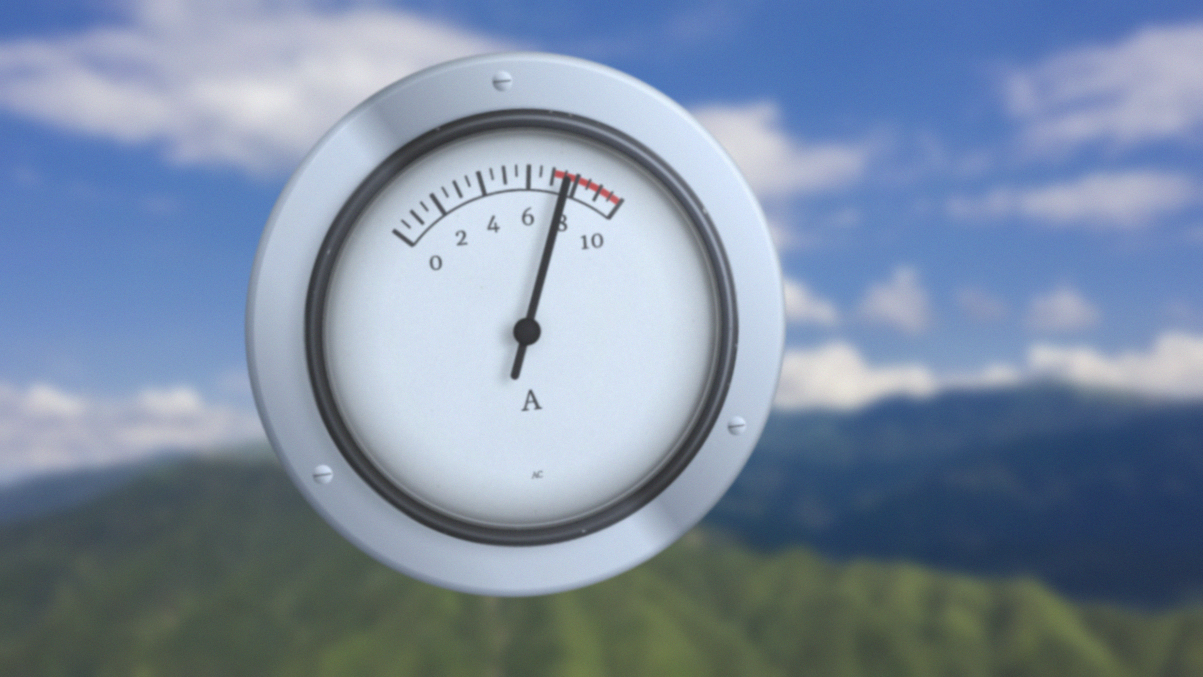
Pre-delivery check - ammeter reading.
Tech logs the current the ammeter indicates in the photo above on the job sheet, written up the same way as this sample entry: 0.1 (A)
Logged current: 7.5 (A)
